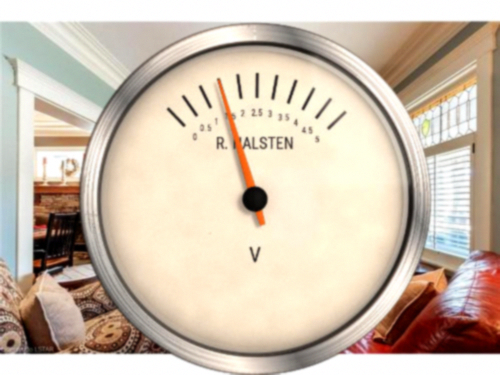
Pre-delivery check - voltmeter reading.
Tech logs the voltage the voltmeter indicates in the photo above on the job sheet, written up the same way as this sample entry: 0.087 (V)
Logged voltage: 1.5 (V)
